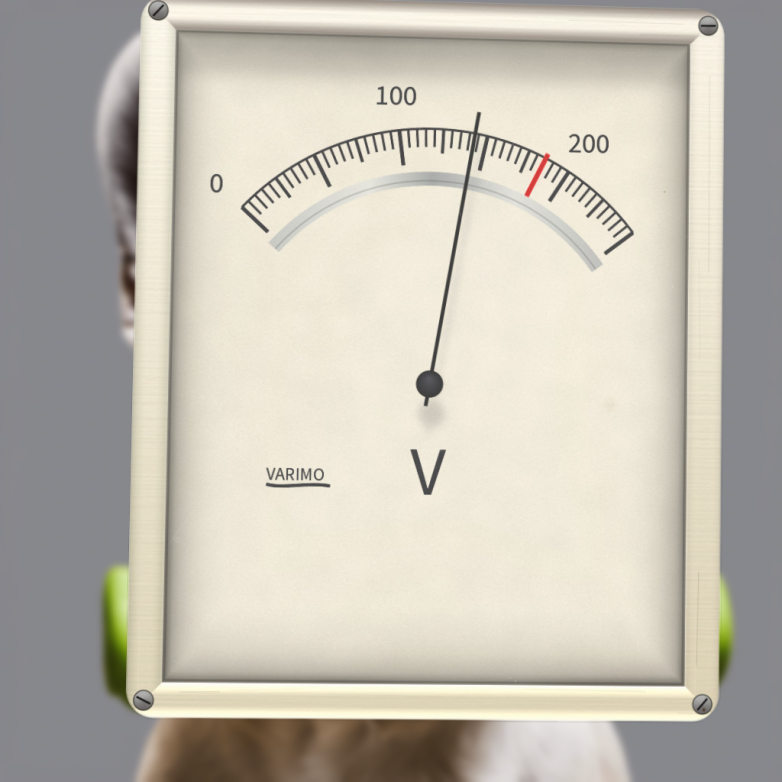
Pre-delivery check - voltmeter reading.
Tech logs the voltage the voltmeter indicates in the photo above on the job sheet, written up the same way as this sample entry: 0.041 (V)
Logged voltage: 142.5 (V)
